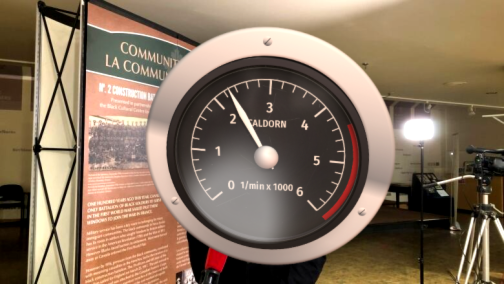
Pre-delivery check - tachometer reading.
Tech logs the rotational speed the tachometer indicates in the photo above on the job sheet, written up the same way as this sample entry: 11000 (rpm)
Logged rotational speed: 2300 (rpm)
